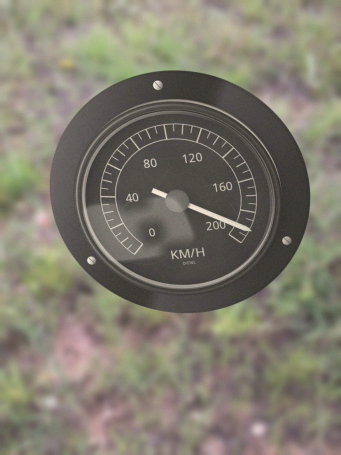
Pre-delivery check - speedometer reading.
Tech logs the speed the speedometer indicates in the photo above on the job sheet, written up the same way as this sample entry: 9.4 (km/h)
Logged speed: 190 (km/h)
